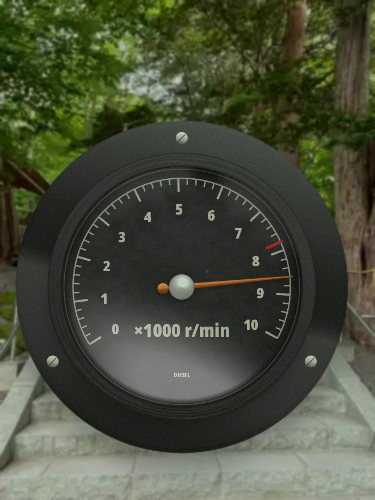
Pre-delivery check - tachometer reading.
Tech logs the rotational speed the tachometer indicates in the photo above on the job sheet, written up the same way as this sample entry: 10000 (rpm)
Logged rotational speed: 8600 (rpm)
